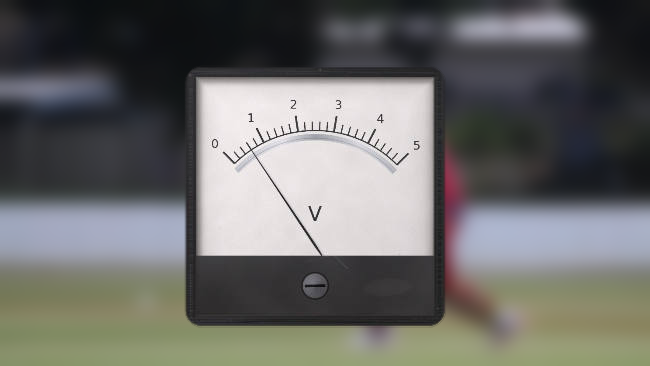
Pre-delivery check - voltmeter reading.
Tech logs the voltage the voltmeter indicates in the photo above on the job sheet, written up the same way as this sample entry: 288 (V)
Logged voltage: 0.6 (V)
